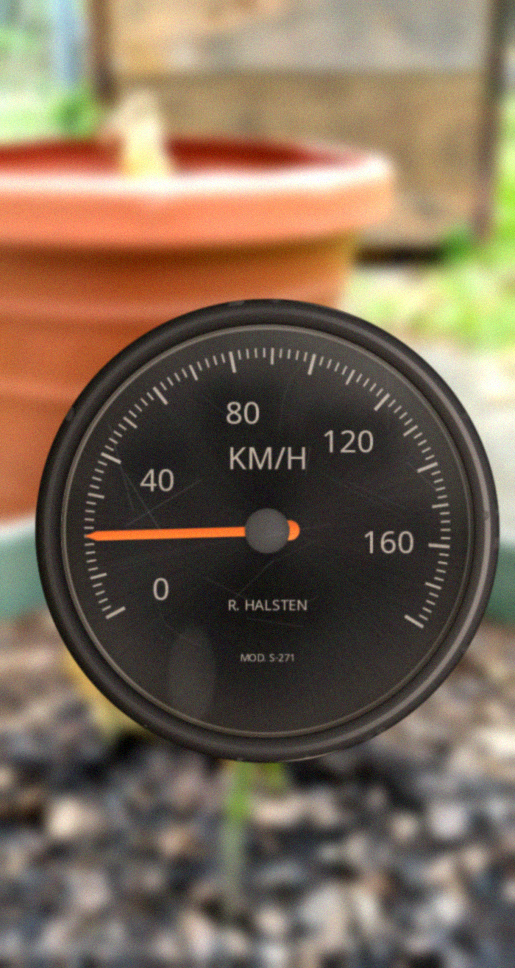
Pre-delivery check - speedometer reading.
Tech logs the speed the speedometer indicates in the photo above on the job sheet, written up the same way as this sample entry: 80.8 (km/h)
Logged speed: 20 (km/h)
